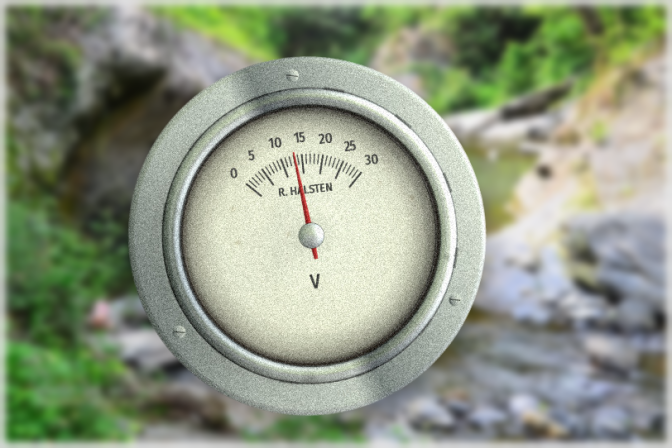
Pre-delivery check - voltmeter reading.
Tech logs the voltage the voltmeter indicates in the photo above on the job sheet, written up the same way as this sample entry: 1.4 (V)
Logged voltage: 13 (V)
